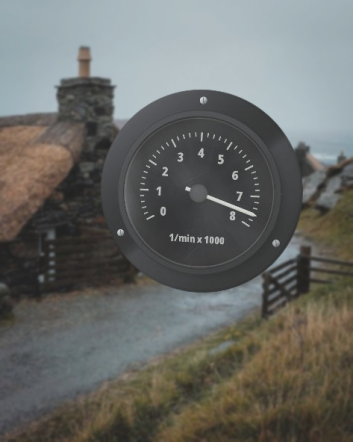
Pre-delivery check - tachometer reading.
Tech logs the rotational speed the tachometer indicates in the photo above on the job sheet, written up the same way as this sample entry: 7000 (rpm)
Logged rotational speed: 7600 (rpm)
